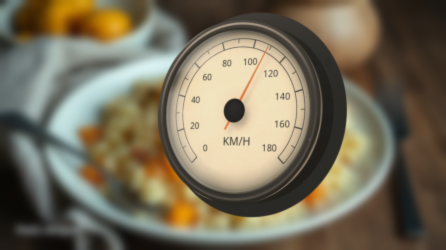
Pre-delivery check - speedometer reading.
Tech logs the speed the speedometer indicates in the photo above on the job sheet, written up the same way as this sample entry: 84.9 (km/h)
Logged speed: 110 (km/h)
